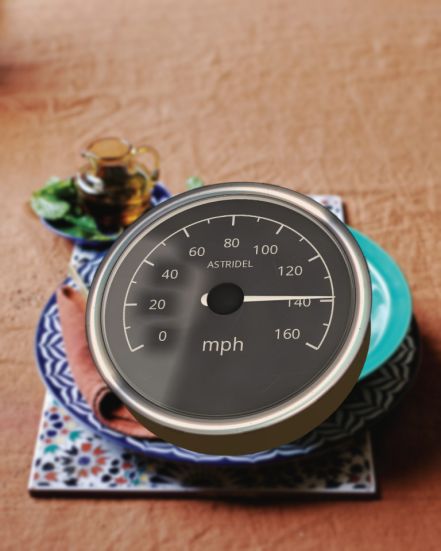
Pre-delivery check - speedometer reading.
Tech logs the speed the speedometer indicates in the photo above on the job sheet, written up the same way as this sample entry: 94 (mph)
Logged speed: 140 (mph)
